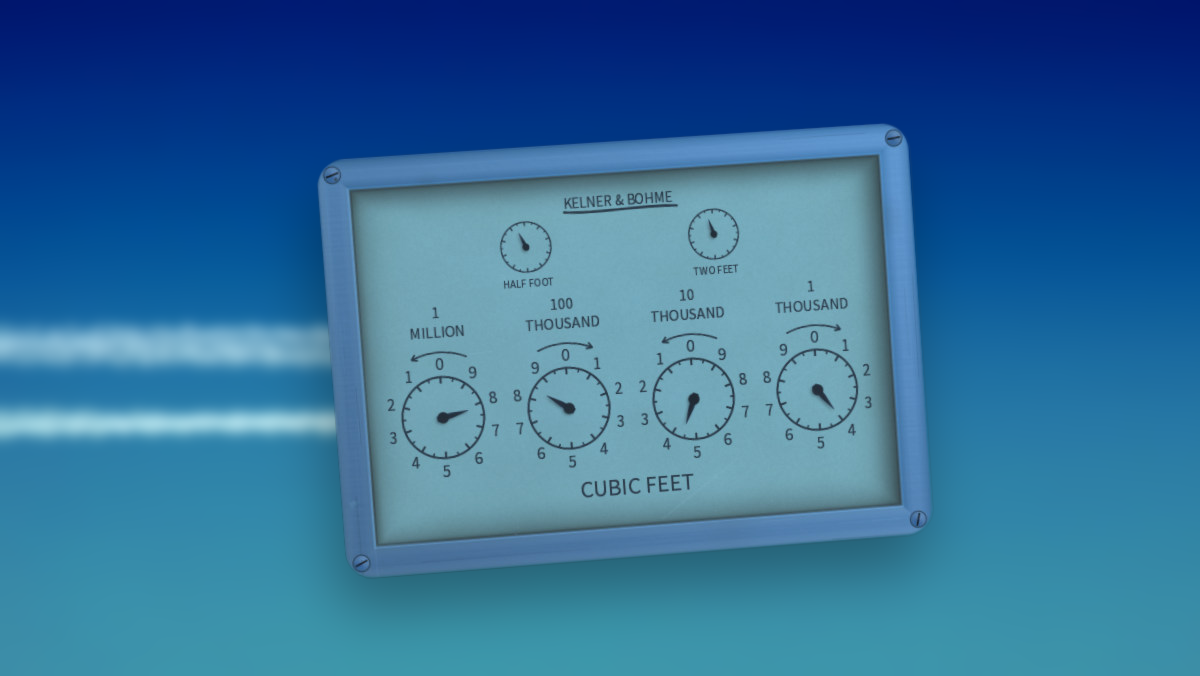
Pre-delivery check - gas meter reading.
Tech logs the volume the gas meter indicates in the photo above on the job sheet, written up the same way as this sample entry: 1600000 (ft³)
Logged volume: 784400 (ft³)
